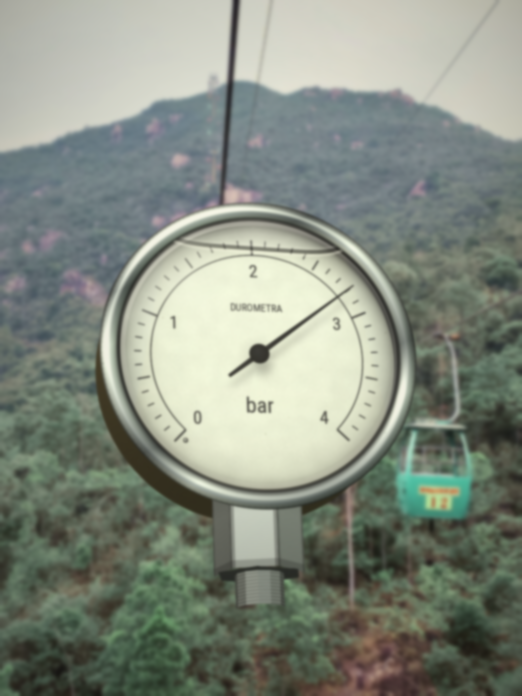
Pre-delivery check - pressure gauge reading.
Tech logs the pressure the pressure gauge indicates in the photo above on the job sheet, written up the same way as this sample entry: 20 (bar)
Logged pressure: 2.8 (bar)
